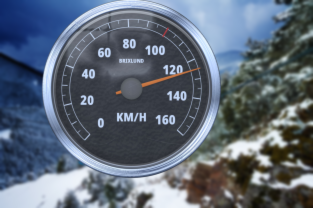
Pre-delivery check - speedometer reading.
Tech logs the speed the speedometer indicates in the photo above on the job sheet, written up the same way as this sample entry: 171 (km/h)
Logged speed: 125 (km/h)
